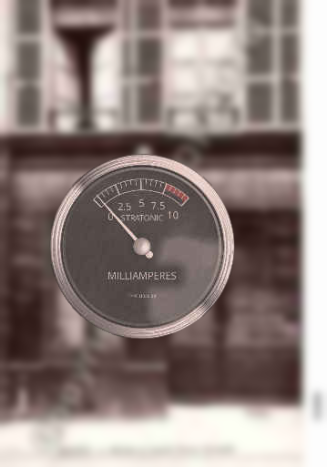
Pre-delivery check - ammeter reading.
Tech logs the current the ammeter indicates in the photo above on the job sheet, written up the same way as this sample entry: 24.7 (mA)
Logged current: 0.5 (mA)
